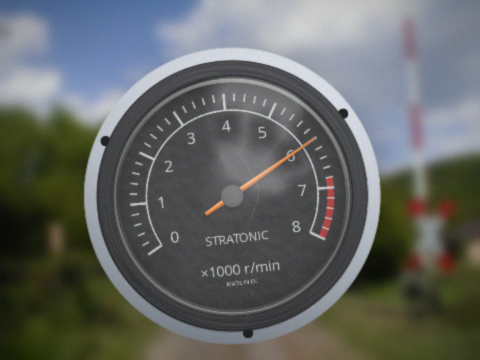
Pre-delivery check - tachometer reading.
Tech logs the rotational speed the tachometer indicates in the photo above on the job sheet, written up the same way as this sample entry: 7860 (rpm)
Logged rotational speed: 6000 (rpm)
